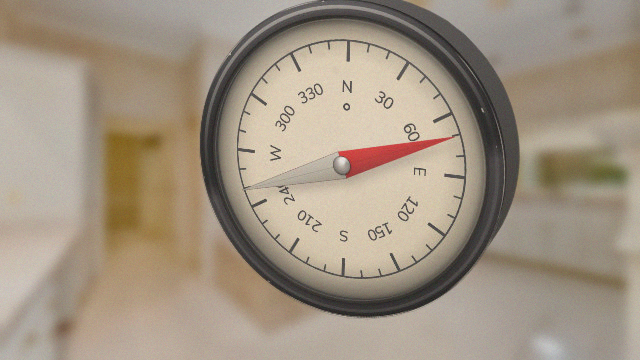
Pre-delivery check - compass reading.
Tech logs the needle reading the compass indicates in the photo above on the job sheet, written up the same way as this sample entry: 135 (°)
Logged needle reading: 70 (°)
